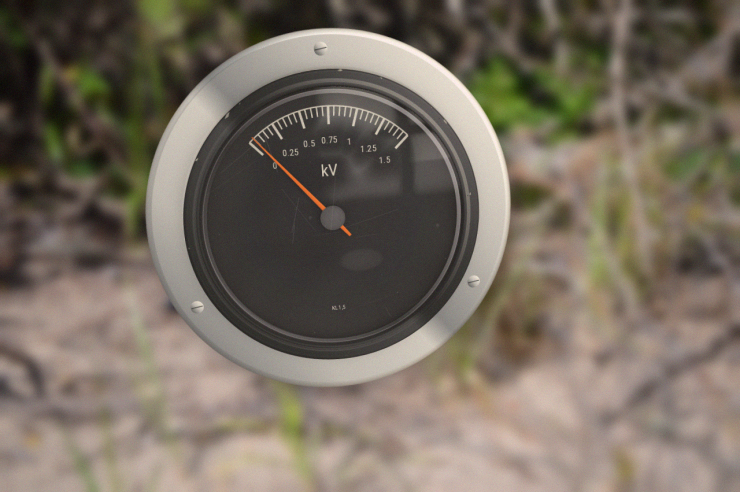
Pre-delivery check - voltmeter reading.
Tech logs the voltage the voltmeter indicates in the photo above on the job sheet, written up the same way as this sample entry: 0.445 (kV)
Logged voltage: 0.05 (kV)
